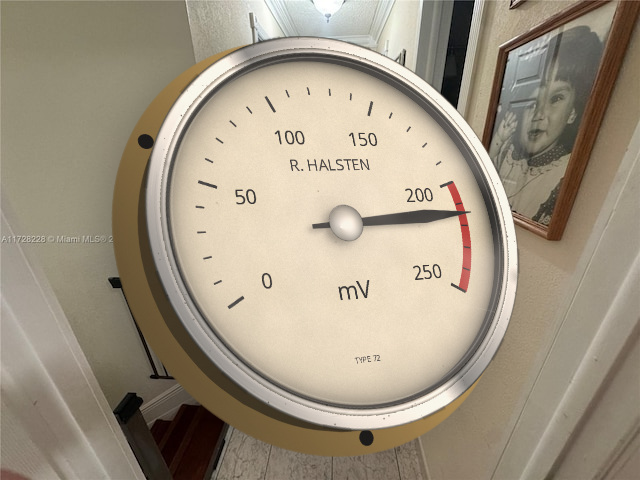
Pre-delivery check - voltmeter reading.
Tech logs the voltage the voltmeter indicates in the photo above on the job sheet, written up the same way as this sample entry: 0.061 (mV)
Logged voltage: 215 (mV)
